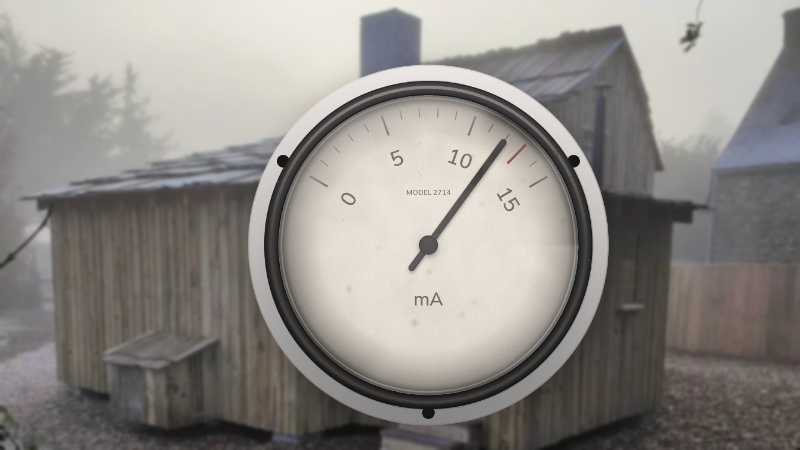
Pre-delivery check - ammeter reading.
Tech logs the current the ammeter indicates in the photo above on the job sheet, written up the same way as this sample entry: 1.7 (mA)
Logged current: 12 (mA)
